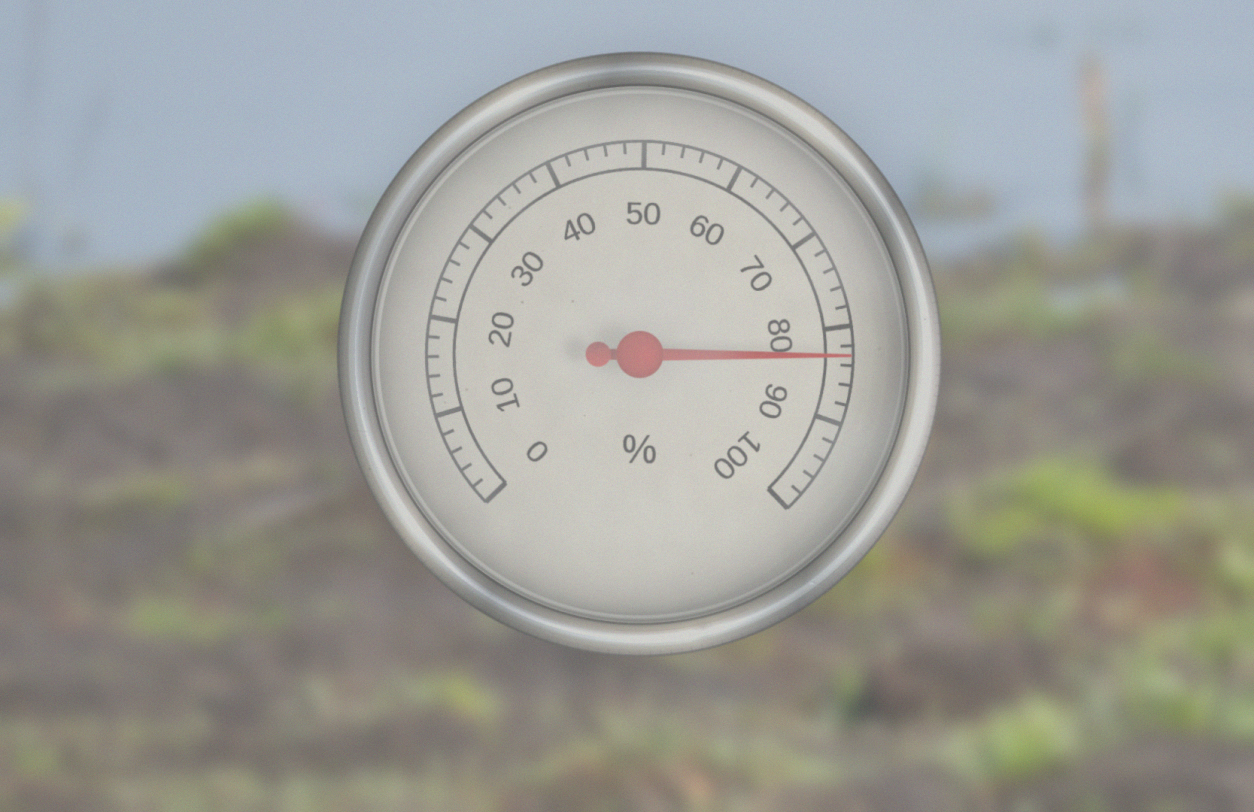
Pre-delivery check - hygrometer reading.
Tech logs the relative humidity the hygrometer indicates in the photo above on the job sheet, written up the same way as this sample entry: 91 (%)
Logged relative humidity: 83 (%)
